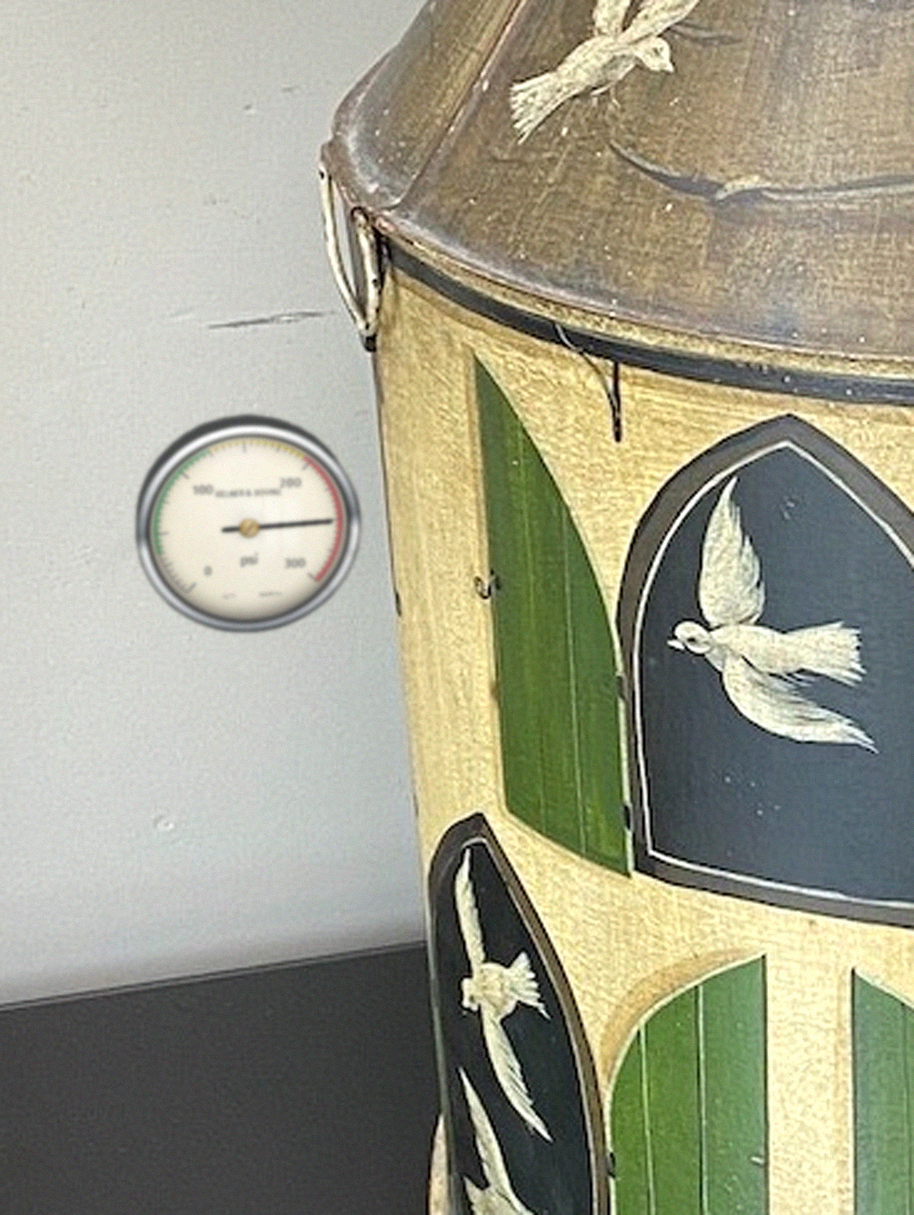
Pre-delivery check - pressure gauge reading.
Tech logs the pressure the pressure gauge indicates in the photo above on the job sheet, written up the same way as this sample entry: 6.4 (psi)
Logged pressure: 250 (psi)
